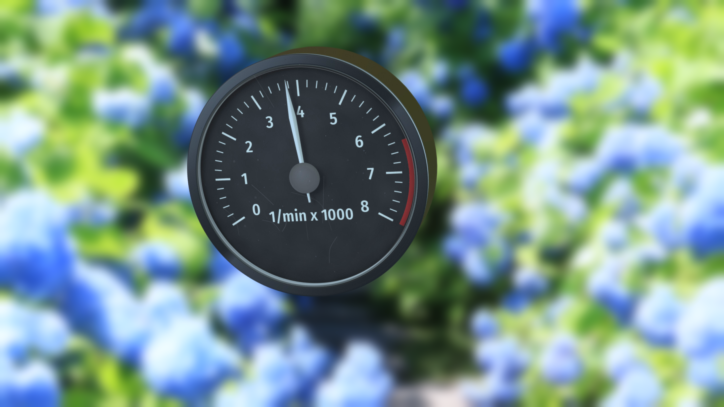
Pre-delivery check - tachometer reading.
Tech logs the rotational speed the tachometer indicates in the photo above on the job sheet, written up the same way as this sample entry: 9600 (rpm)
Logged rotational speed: 3800 (rpm)
